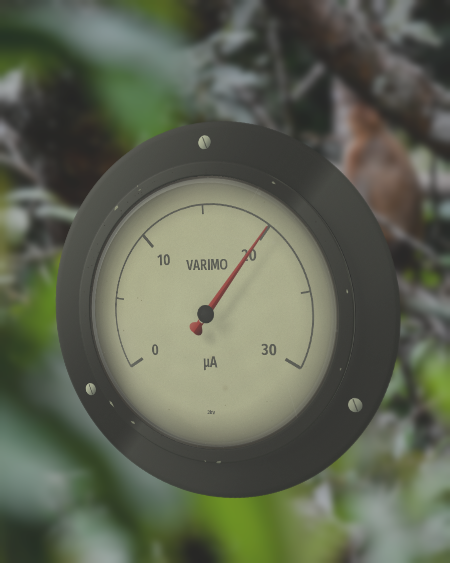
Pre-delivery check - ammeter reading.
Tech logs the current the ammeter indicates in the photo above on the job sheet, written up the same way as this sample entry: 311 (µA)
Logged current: 20 (µA)
